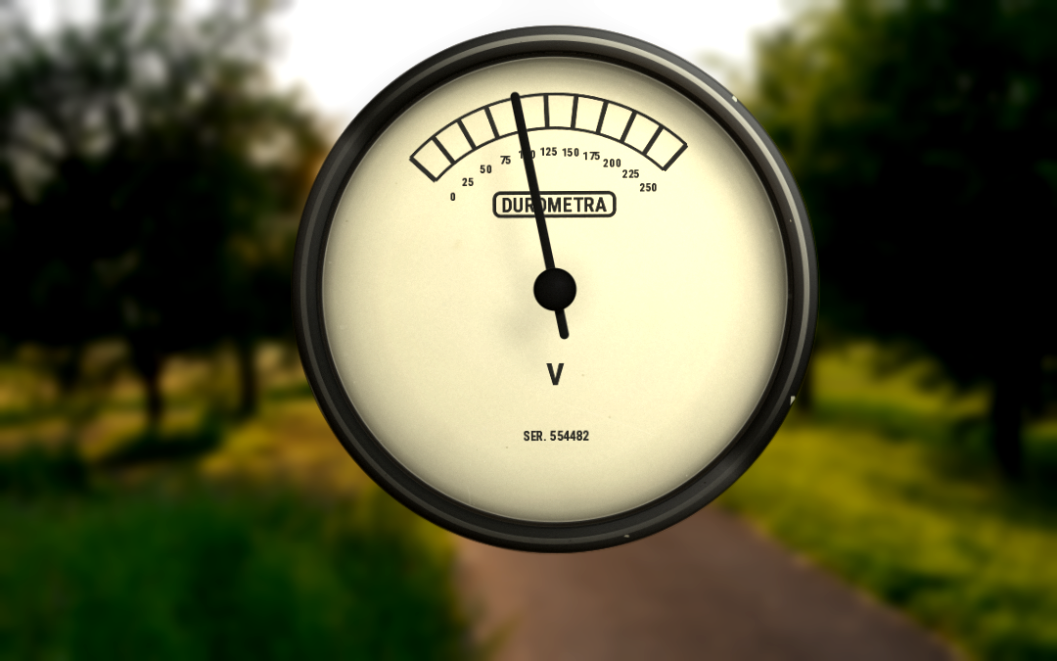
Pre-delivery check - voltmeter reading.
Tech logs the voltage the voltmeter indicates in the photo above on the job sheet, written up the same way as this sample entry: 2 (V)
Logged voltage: 100 (V)
